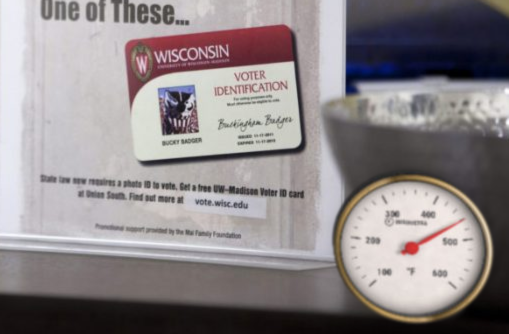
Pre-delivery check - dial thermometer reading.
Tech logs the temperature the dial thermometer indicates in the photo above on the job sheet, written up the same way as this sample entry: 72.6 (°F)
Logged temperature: 460 (°F)
